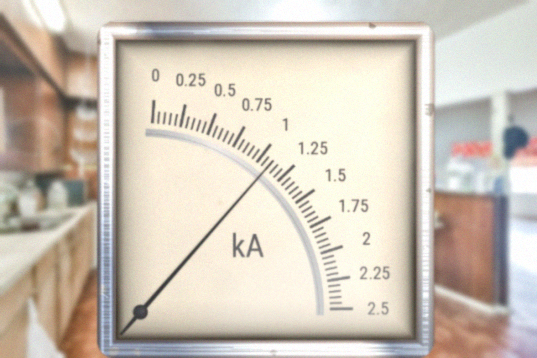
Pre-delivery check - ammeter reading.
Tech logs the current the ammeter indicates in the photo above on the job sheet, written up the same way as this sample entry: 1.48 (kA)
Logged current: 1.1 (kA)
